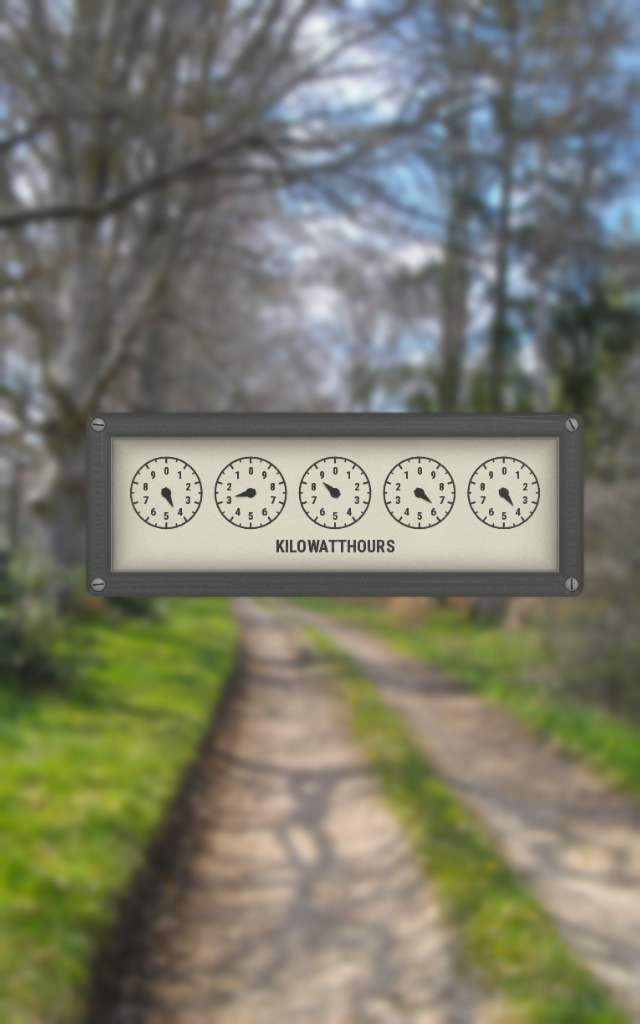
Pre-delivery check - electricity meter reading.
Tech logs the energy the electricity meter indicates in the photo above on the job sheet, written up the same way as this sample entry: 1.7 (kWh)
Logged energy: 42864 (kWh)
